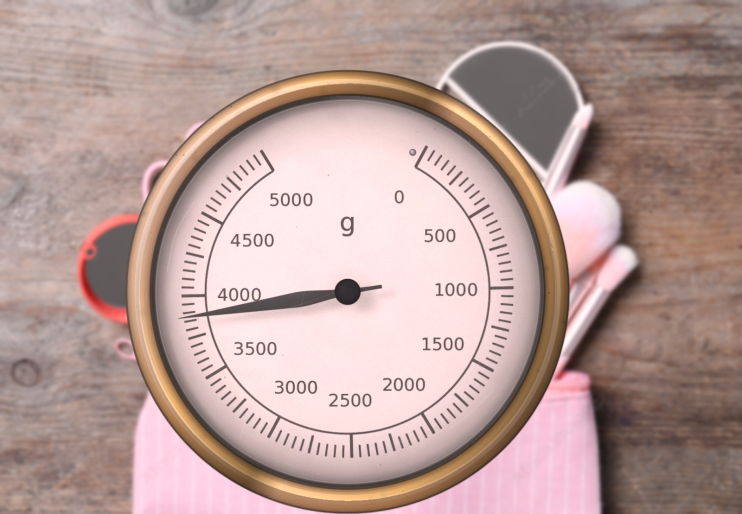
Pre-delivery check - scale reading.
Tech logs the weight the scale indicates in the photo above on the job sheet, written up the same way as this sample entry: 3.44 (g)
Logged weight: 3875 (g)
